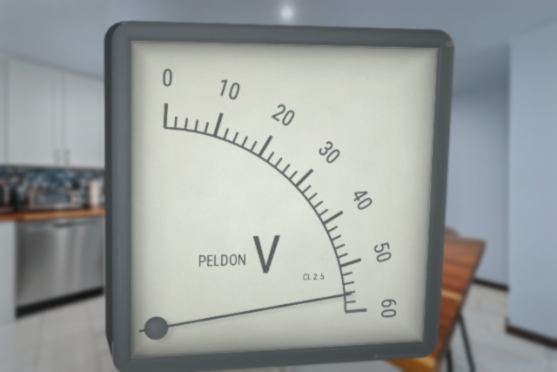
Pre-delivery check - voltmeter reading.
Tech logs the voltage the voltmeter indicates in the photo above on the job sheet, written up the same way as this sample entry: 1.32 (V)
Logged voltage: 56 (V)
